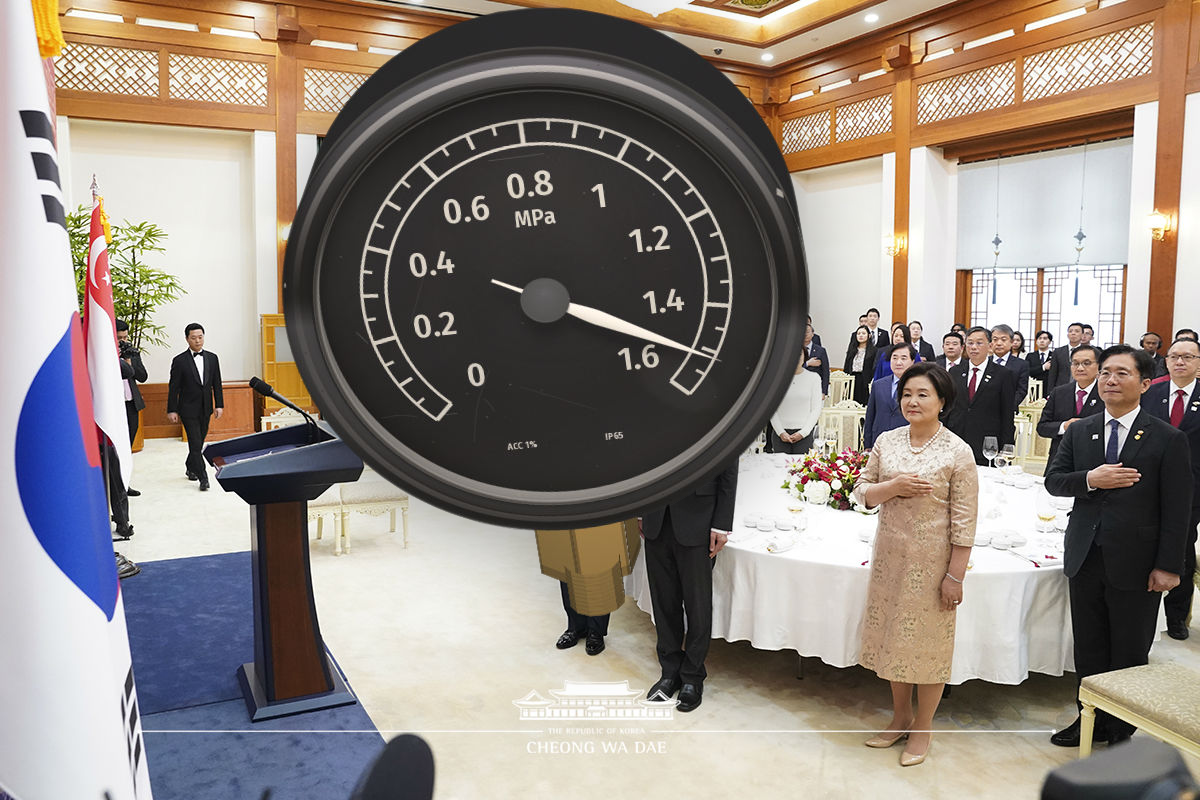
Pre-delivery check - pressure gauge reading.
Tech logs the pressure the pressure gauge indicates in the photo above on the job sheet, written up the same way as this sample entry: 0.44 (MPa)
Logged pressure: 1.5 (MPa)
